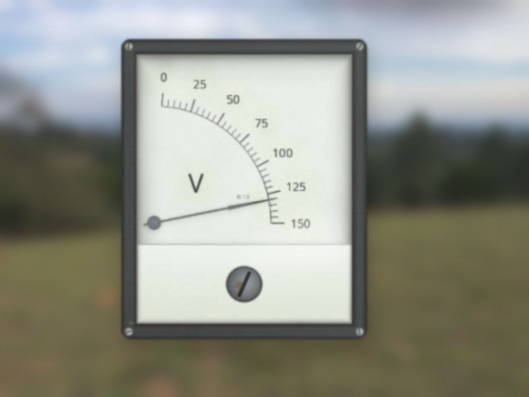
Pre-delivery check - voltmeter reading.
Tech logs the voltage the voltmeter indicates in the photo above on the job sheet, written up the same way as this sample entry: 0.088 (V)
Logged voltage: 130 (V)
